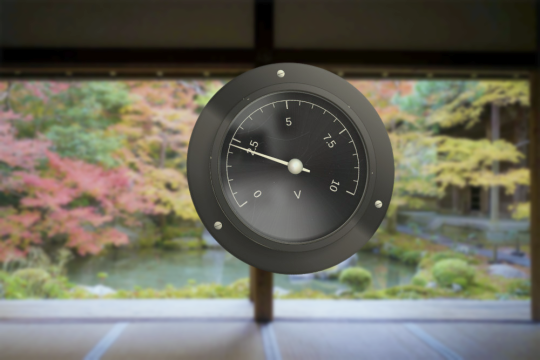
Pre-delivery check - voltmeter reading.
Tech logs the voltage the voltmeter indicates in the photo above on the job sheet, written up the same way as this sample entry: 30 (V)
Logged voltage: 2.25 (V)
